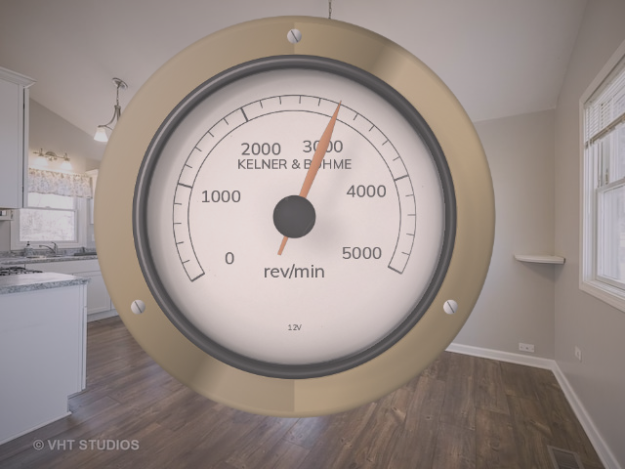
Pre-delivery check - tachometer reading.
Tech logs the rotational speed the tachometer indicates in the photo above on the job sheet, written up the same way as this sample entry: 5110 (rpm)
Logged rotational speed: 3000 (rpm)
